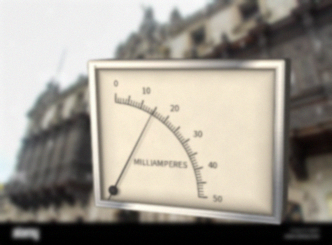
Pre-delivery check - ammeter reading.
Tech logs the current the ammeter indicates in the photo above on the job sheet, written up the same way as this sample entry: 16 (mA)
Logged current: 15 (mA)
